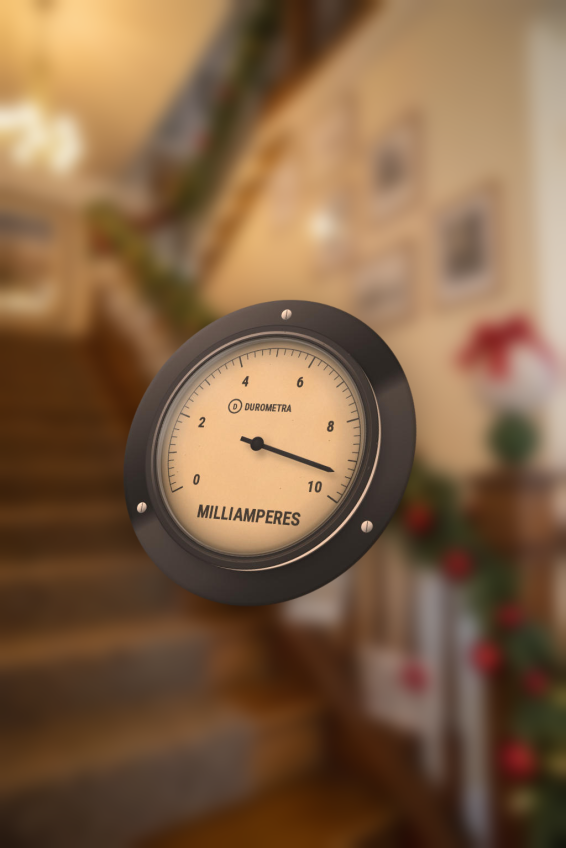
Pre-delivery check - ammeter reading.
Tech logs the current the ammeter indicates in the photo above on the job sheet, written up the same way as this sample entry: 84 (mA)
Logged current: 9.4 (mA)
